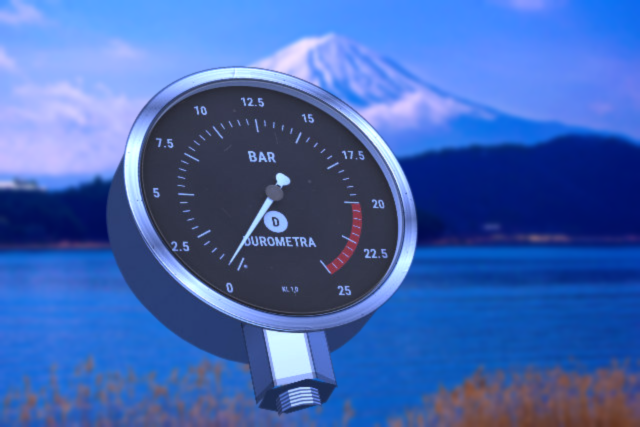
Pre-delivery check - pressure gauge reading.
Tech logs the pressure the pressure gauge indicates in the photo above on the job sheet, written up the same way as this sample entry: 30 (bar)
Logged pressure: 0.5 (bar)
